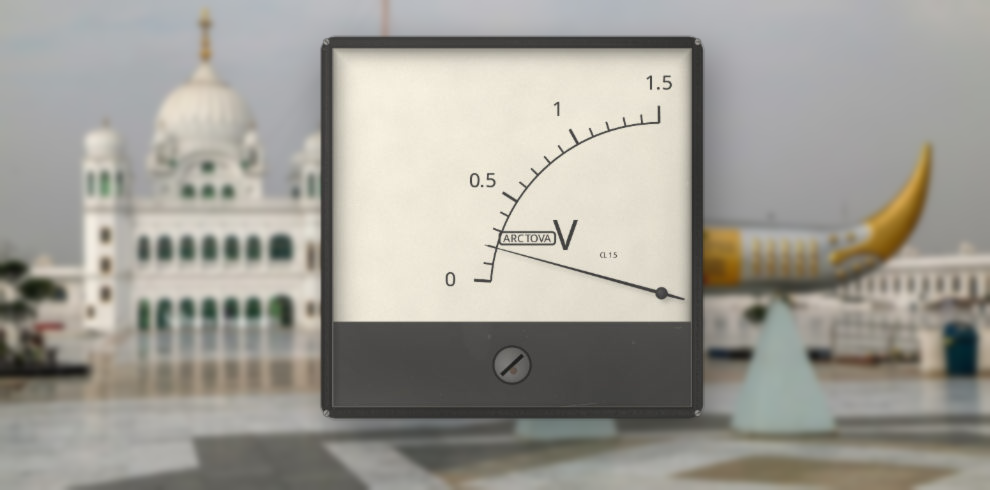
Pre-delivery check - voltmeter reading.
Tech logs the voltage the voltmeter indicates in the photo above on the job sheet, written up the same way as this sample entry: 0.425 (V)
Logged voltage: 0.2 (V)
